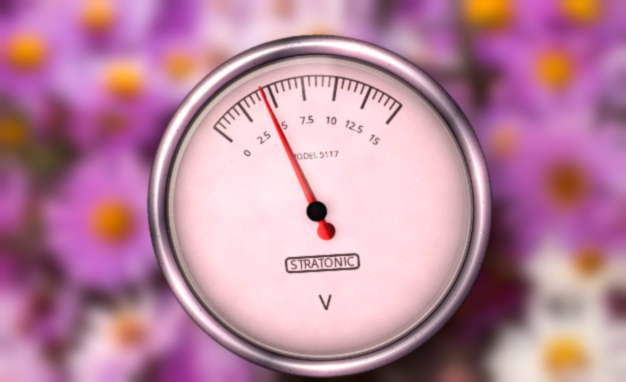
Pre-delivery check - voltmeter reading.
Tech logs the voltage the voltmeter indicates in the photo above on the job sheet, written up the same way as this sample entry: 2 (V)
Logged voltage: 4.5 (V)
